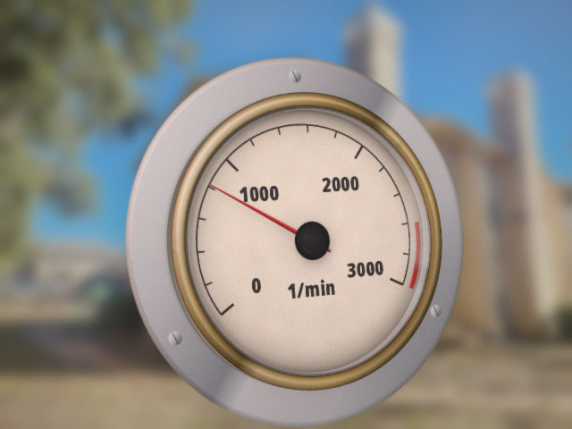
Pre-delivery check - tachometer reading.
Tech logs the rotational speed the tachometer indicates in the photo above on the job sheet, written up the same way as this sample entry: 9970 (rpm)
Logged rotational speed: 800 (rpm)
